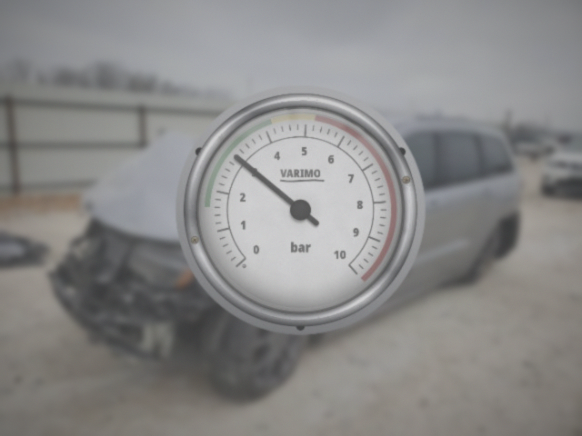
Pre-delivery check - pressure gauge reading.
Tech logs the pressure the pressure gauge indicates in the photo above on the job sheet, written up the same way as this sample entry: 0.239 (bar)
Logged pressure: 3 (bar)
